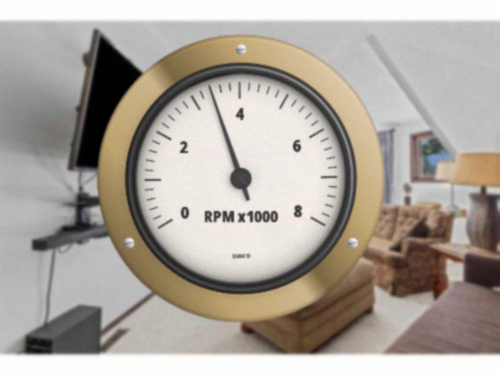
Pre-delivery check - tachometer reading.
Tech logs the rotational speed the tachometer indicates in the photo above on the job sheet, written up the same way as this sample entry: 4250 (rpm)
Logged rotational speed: 3400 (rpm)
